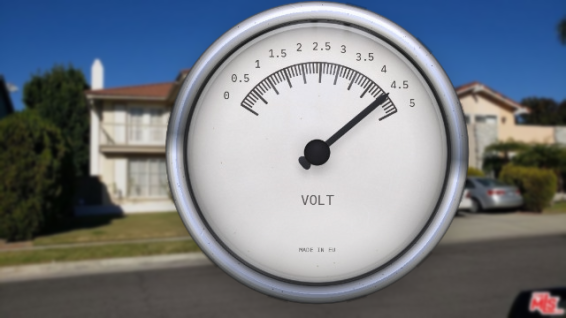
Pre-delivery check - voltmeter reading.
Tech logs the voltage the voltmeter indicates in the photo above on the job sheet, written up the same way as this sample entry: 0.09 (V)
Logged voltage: 4.5 (V)
